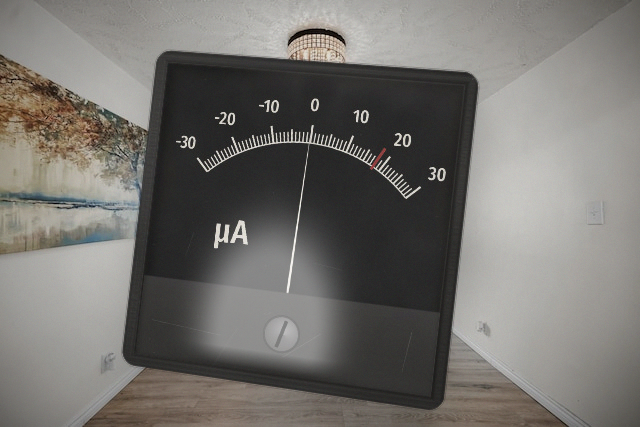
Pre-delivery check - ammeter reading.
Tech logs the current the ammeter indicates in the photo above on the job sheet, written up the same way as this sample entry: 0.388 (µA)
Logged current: 0 (µA)
